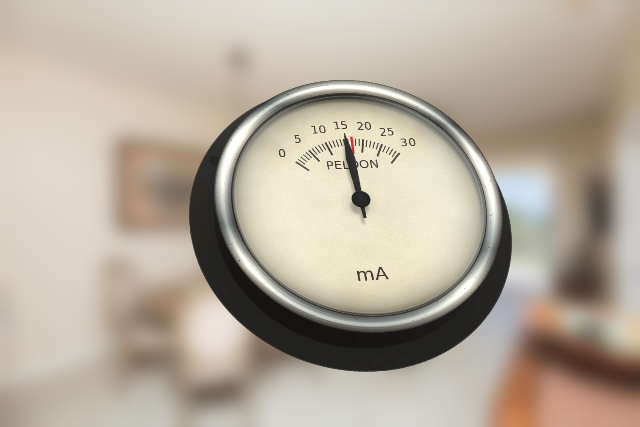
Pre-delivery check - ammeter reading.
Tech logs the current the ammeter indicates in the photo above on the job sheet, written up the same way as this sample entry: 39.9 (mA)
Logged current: 15 (mA)
